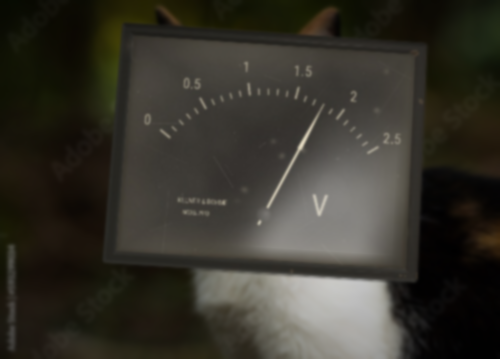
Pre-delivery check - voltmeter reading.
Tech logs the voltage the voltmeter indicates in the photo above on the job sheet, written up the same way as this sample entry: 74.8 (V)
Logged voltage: 1.8 (V)
